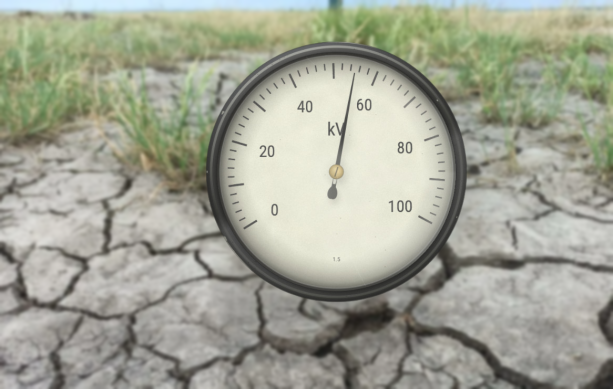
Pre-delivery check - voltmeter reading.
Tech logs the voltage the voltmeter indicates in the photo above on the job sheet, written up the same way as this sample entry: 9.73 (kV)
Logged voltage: 55 (kV)
